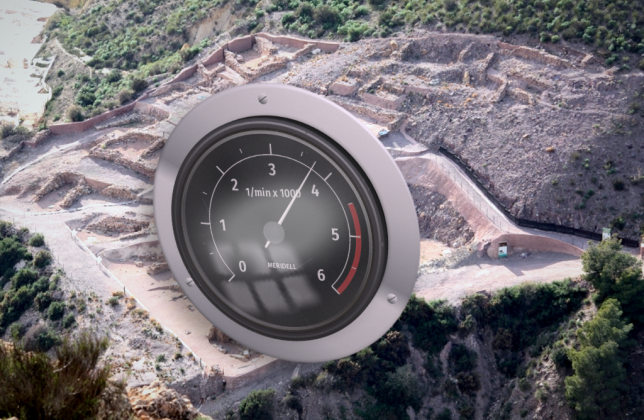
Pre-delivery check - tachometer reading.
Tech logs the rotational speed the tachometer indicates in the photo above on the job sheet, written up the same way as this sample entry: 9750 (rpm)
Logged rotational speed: 3750 (rpm)
